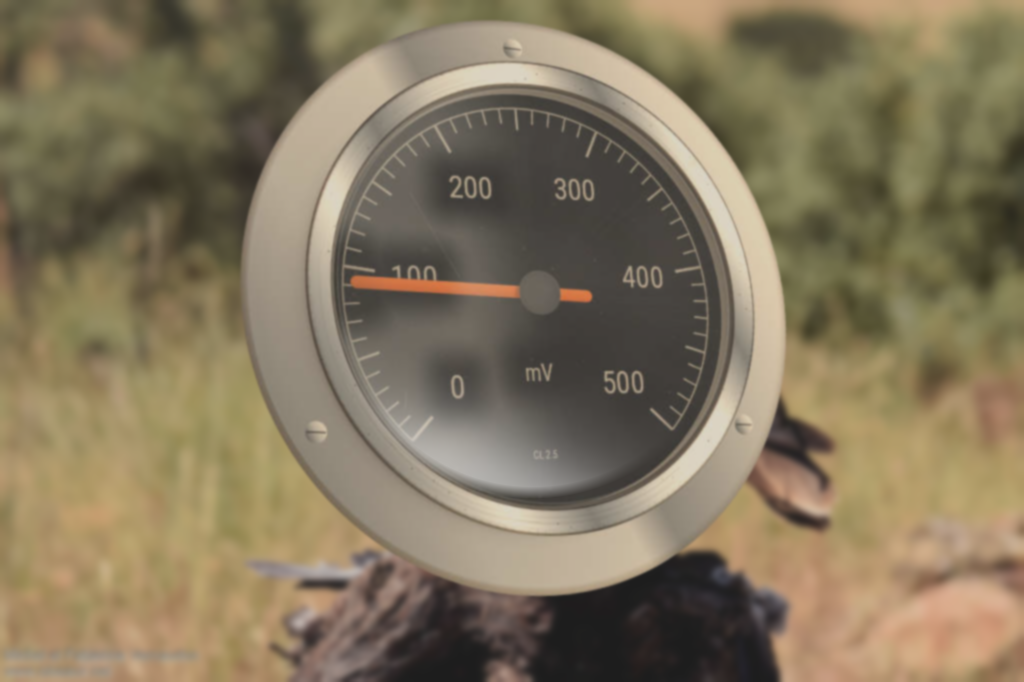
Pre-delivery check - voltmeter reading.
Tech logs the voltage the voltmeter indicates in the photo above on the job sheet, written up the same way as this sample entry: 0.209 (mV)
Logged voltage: 90 (mV)
